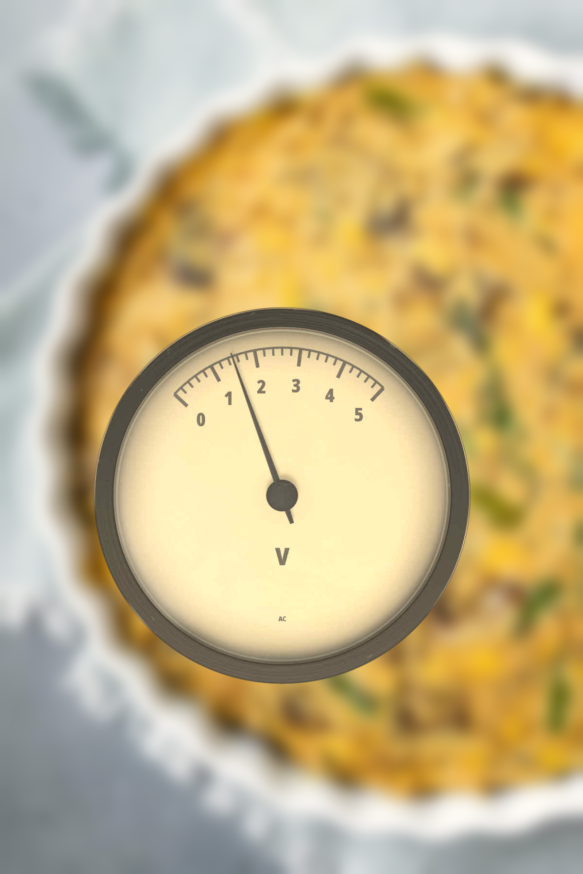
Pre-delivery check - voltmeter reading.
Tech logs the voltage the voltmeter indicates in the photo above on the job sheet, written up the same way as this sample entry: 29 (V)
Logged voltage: 1.5 (V)
